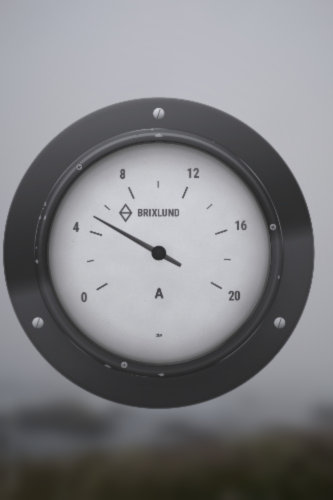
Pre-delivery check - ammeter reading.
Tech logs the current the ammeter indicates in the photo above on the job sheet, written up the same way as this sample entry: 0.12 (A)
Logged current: 5 (A)
